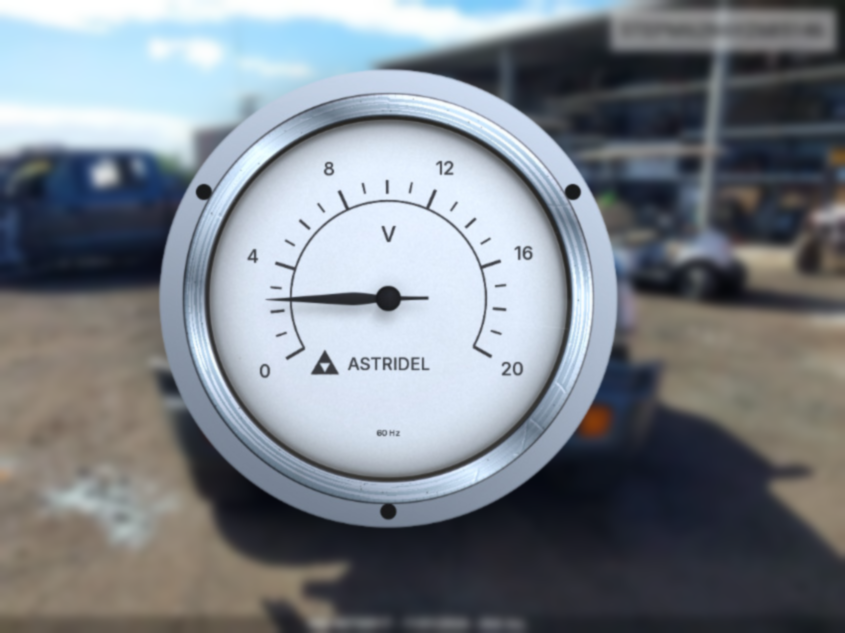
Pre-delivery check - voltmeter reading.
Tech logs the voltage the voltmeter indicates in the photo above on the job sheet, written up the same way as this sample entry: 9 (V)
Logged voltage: 2.5 (V)
